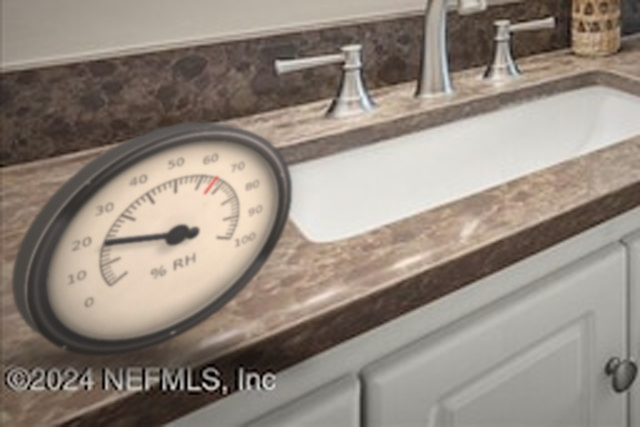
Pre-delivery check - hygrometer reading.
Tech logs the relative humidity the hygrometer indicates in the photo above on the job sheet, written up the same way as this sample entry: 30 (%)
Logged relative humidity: 20 (%)
